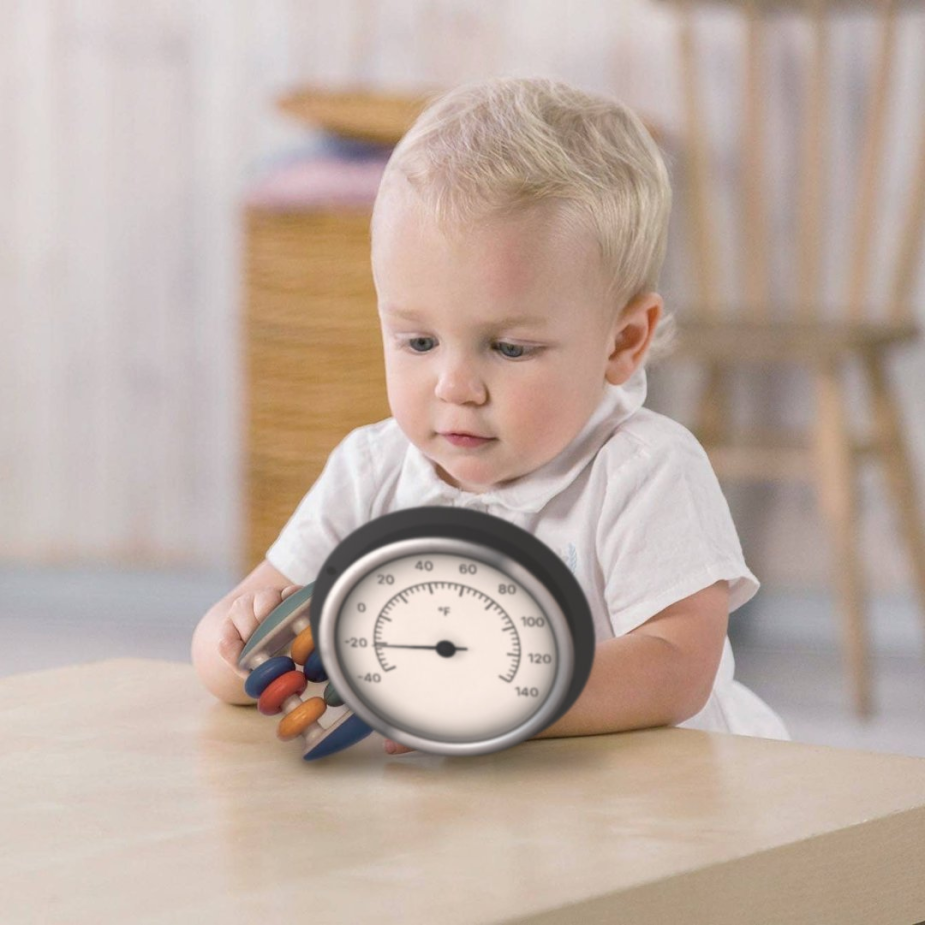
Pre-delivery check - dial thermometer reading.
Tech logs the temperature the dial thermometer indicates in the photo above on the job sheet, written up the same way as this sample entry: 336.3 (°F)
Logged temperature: -20 (°F)
